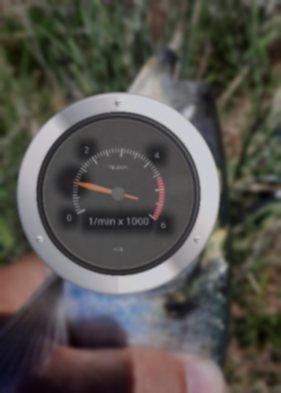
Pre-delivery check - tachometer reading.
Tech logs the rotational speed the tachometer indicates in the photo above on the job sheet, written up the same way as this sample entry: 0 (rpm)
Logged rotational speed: 1000 (rpm)
